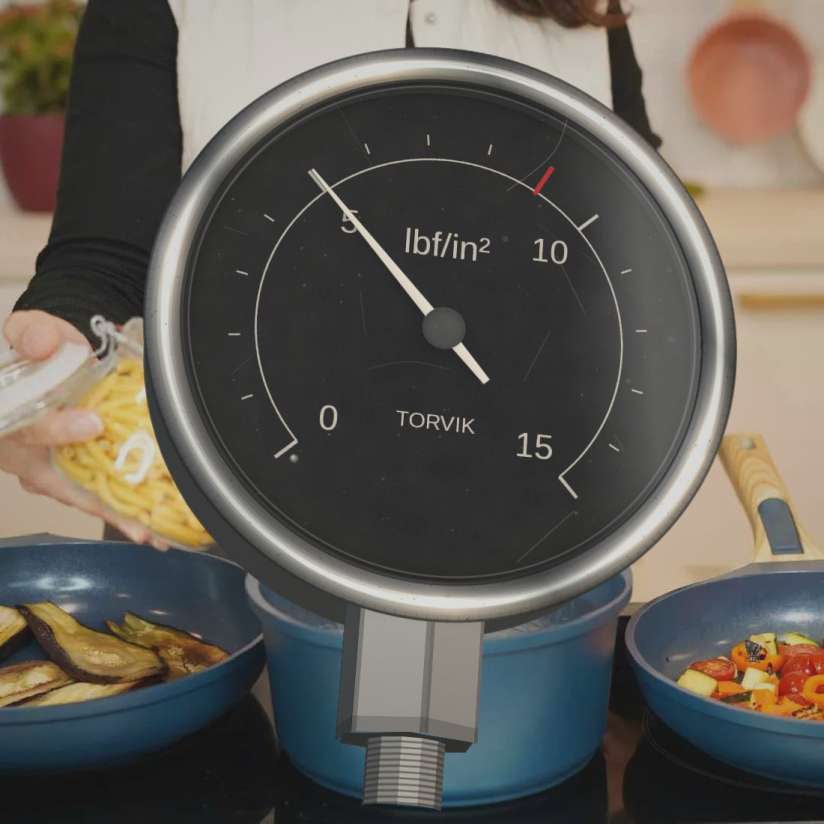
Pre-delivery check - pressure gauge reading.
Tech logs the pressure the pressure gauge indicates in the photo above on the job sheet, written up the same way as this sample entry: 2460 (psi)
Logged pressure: 5 (psi)
